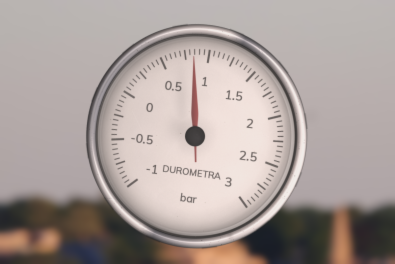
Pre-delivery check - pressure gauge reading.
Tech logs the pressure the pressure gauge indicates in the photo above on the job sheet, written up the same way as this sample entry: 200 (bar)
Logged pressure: 0.85 (bar)
